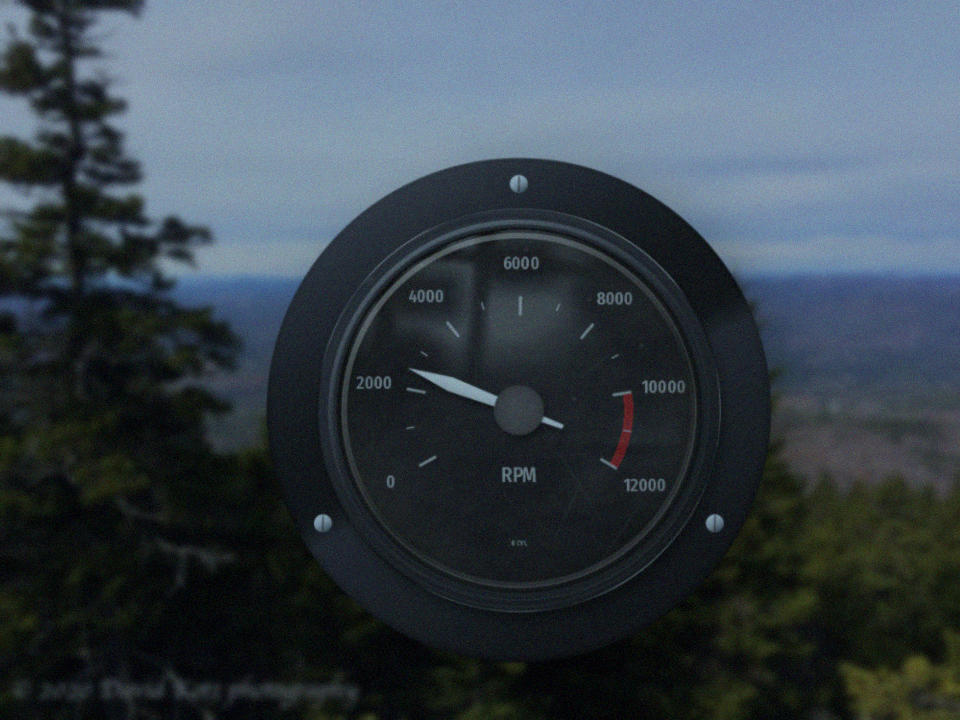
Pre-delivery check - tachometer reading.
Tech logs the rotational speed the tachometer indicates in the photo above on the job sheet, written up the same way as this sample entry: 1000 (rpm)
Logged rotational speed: 2500 (rpm)
